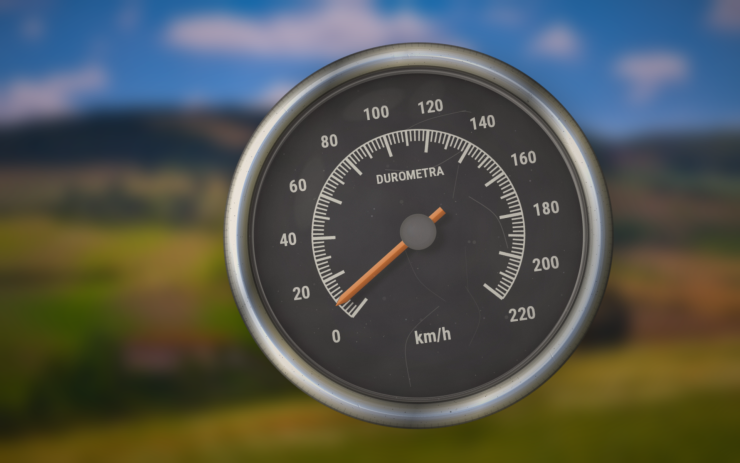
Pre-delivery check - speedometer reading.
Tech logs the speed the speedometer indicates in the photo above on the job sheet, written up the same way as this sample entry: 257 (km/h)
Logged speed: 8 (km/h)
